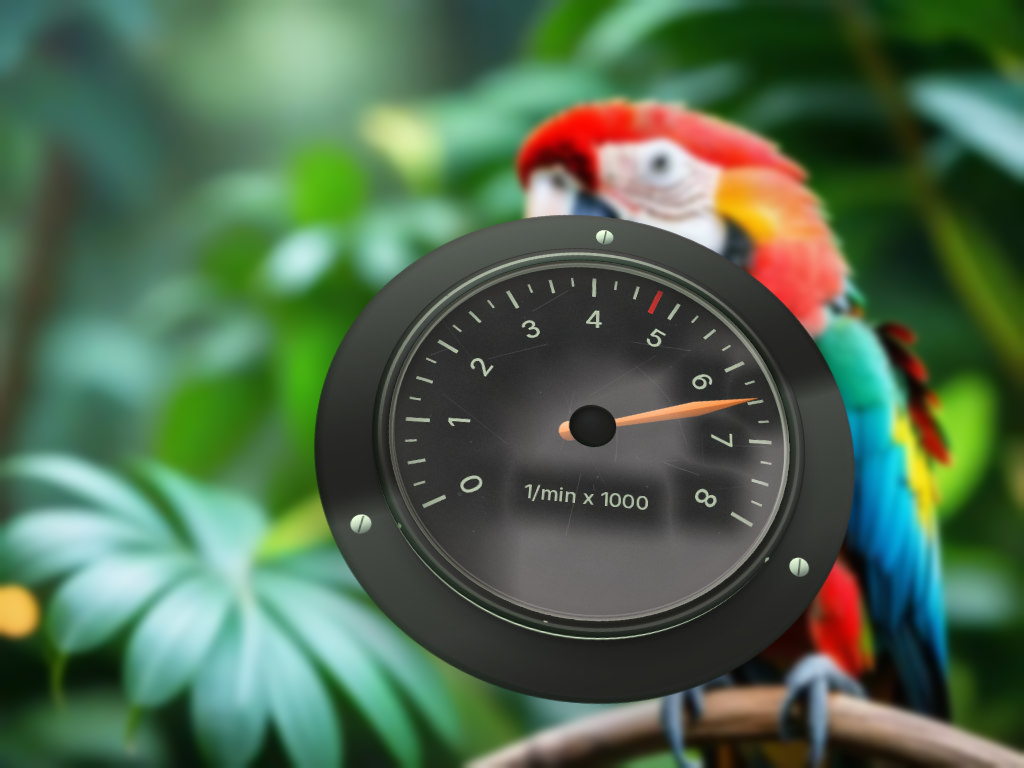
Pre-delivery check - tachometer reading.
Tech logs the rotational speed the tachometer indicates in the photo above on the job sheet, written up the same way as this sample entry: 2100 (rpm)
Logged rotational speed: 6500 (rpm)
